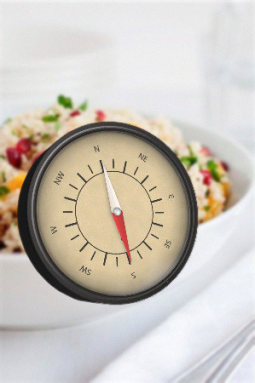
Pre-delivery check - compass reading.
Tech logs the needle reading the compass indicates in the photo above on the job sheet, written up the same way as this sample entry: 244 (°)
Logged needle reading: 180 (°)
